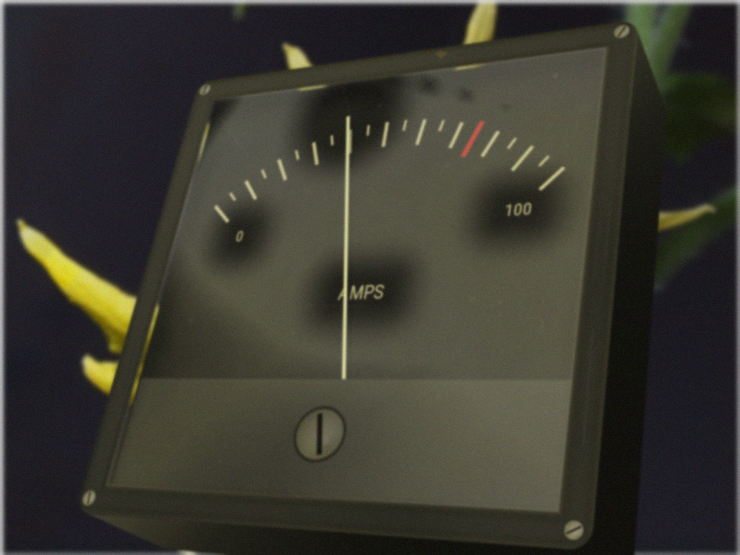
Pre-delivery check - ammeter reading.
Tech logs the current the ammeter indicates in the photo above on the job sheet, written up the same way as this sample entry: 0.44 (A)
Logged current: 40 (A)
